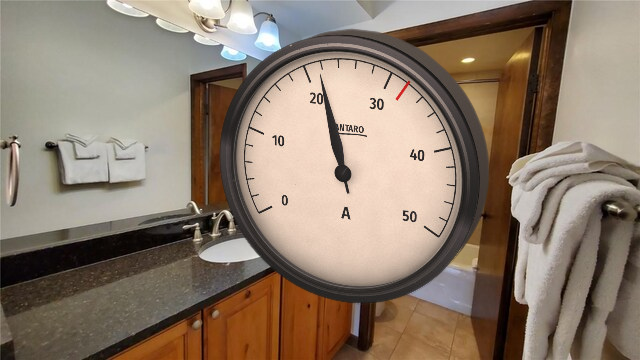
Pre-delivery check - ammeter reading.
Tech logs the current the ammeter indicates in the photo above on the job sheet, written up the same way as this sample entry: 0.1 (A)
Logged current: 22 (A)
